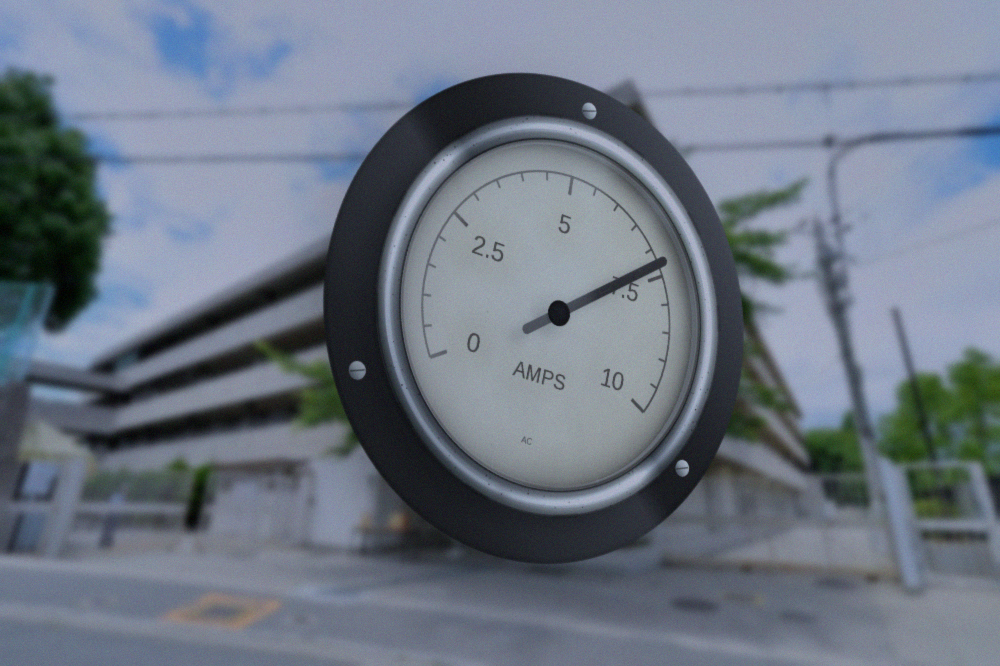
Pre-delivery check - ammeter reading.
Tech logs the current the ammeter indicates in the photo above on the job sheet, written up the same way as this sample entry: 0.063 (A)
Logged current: 7.25 (A)
